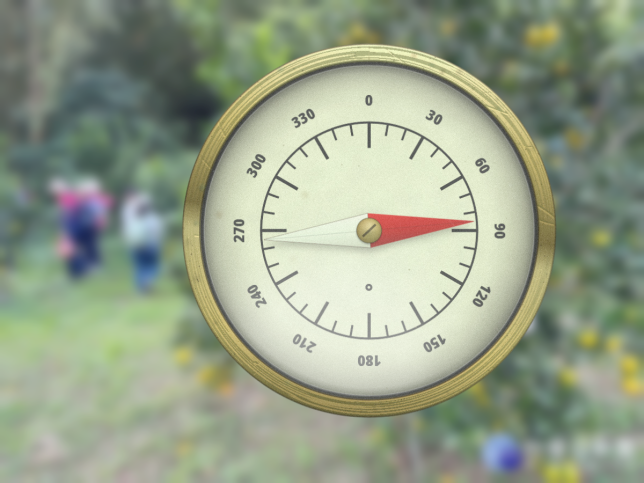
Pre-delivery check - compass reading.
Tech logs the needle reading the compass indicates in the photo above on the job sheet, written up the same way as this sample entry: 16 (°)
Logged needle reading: 85 (°)
